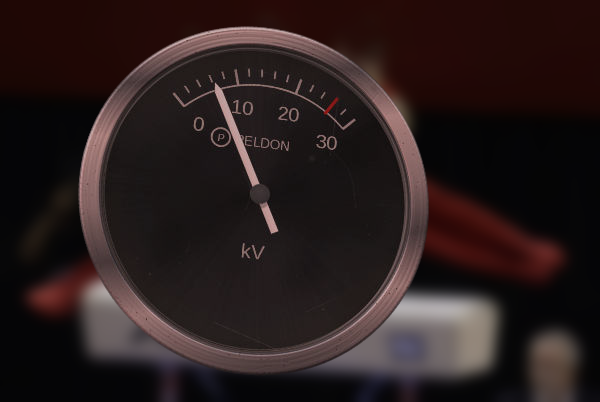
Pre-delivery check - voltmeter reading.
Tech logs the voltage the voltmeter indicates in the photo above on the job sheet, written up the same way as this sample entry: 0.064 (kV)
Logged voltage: 6 (kV)
